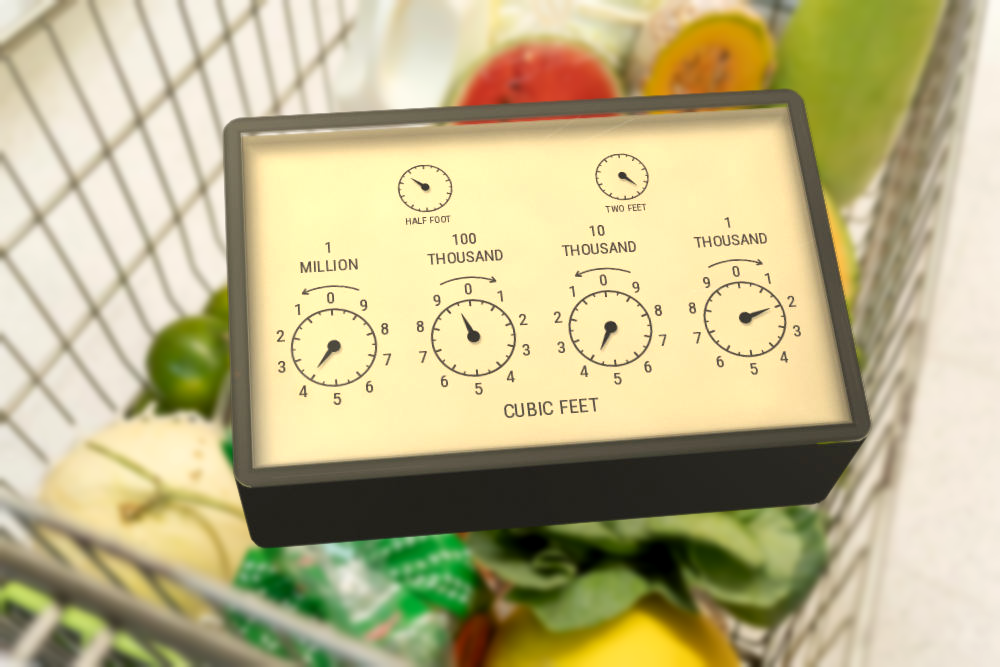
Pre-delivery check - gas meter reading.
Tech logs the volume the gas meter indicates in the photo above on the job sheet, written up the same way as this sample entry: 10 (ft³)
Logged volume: 394200 (ft³)
